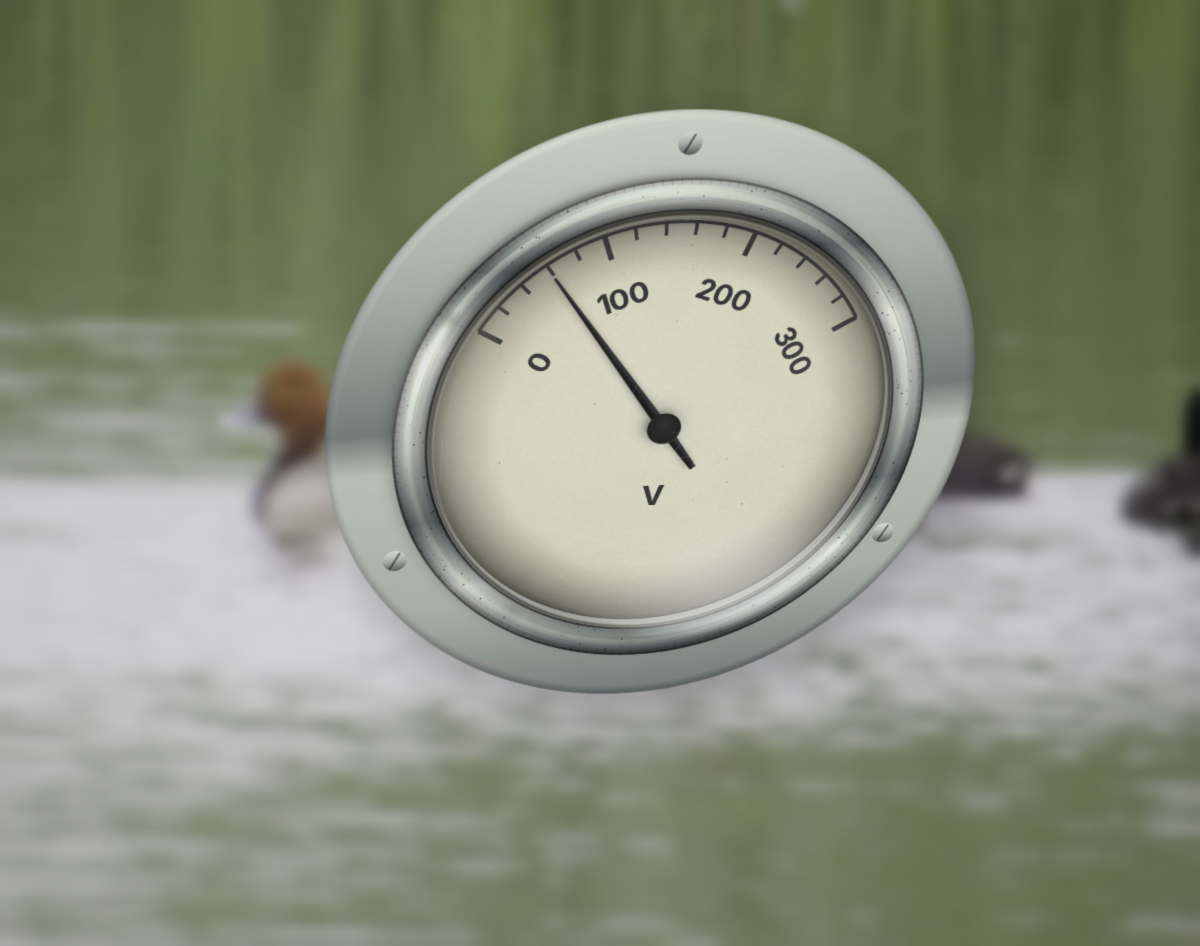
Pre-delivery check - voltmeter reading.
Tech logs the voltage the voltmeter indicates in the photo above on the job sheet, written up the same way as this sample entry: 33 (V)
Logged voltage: 60 (V)
